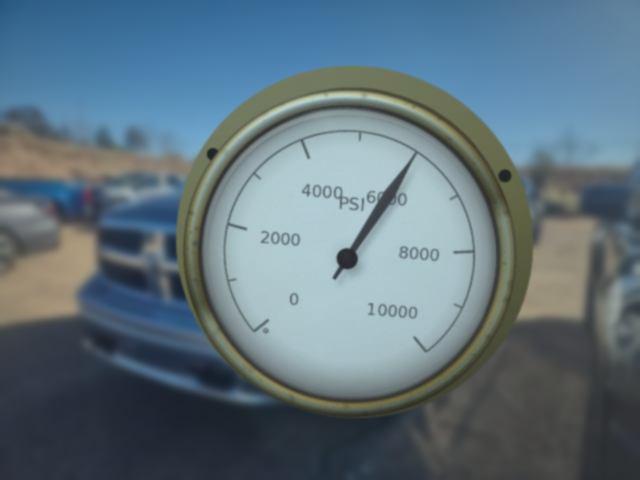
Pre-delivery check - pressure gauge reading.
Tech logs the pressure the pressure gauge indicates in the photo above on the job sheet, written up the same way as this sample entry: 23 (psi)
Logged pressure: 6000 (psi)
